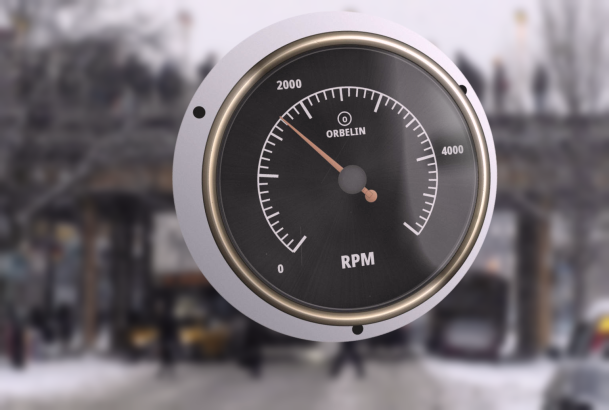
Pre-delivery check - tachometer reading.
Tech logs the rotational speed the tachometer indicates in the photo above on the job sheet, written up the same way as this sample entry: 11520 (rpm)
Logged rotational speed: 1700 (rpm)
